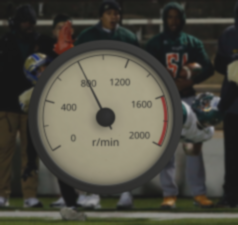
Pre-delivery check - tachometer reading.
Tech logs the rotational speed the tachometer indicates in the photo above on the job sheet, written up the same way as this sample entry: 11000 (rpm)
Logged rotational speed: 800 (rpm)
